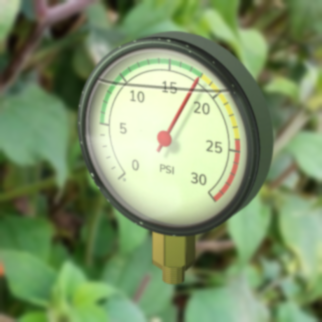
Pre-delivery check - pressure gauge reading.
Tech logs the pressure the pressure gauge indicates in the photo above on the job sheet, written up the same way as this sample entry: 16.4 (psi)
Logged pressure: 18 (psi)
